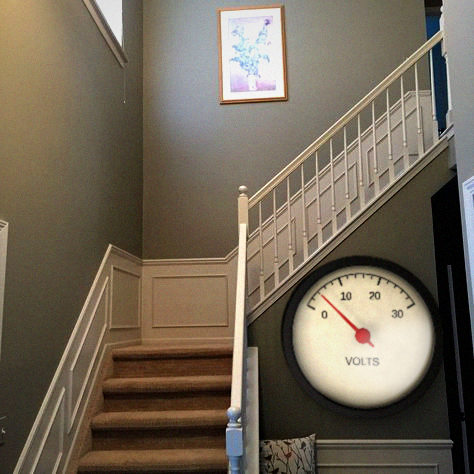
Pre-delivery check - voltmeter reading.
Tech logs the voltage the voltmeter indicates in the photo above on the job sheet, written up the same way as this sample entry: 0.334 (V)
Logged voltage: 4 (V)
